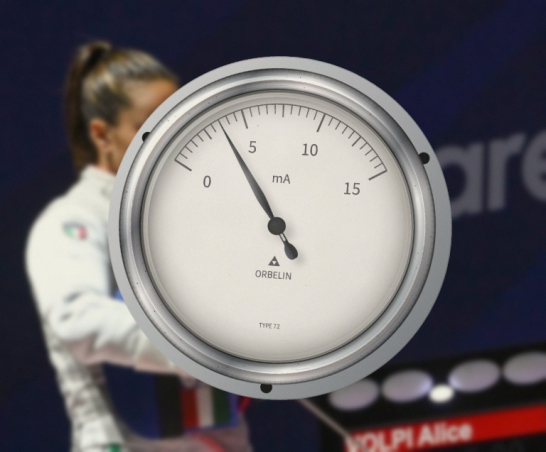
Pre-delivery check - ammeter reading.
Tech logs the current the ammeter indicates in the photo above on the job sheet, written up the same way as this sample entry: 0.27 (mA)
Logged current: 3.5 (mA)
